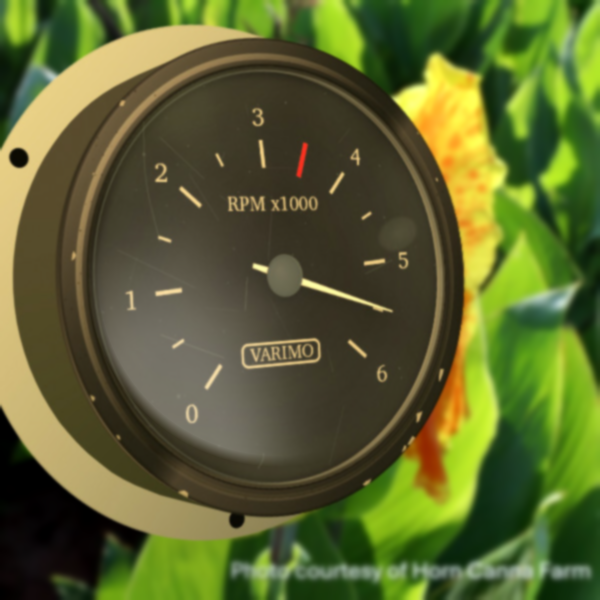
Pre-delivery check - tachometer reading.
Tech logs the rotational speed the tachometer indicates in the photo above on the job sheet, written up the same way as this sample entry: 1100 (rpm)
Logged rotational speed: 5500 (rpm)
